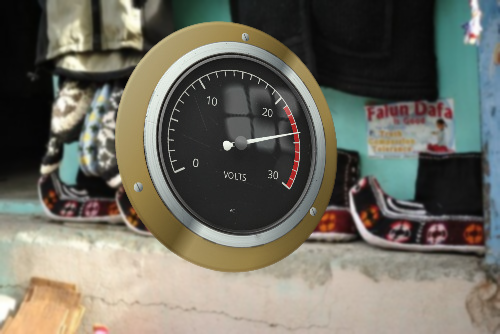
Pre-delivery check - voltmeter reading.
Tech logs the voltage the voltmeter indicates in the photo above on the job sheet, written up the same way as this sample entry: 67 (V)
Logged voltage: 24 (V)
